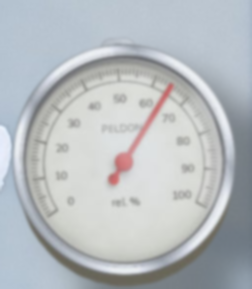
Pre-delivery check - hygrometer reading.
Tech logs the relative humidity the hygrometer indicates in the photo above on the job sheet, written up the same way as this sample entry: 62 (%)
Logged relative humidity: 65 (%)
